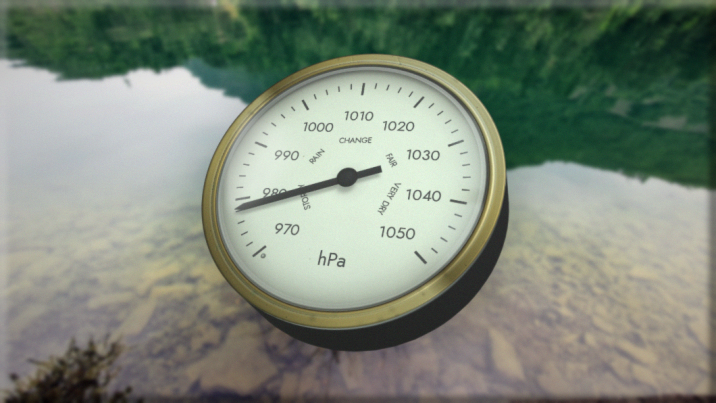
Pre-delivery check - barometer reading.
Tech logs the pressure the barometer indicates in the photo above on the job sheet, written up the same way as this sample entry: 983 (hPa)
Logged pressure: 978 (hPa)
